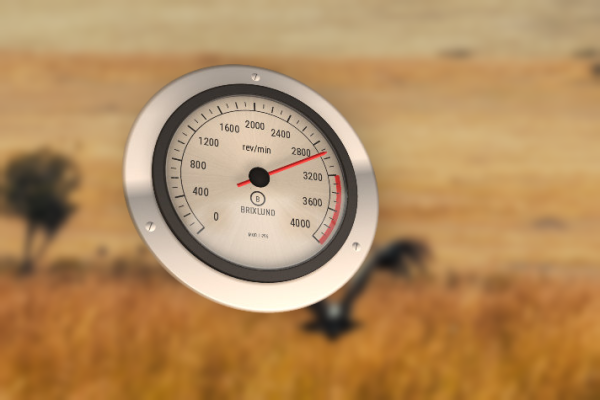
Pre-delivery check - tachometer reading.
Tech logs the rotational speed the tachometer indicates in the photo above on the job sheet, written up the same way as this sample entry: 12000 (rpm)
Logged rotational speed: 2950 (rpm)
